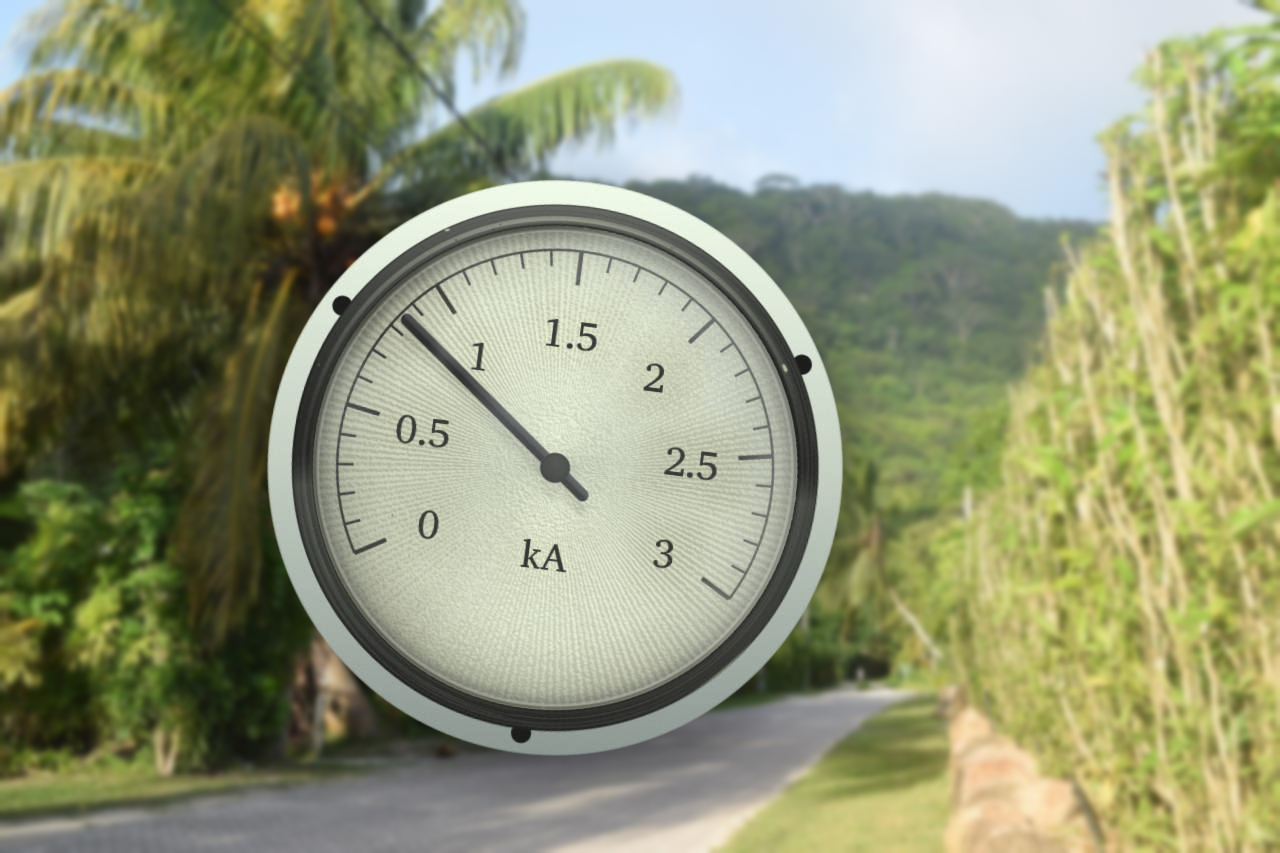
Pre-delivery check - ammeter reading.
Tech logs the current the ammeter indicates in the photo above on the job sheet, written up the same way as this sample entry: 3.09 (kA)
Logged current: 0.85 (kA)
